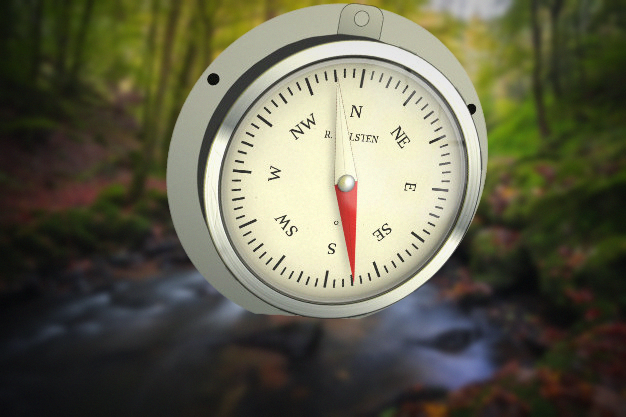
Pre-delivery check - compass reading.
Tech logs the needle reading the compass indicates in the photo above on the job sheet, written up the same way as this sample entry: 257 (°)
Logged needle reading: 165 (°)
